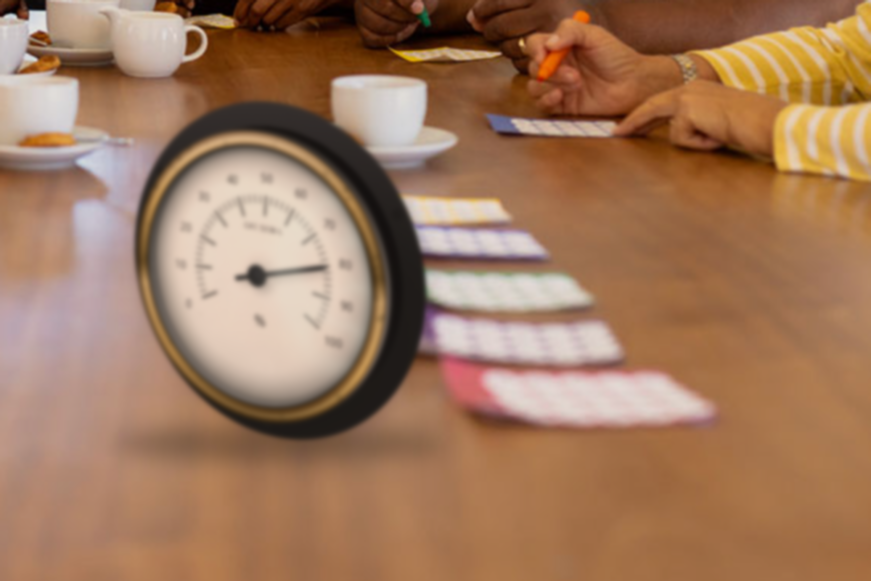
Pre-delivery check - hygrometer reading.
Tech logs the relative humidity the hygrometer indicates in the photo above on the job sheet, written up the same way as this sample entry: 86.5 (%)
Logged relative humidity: 80 (%)
